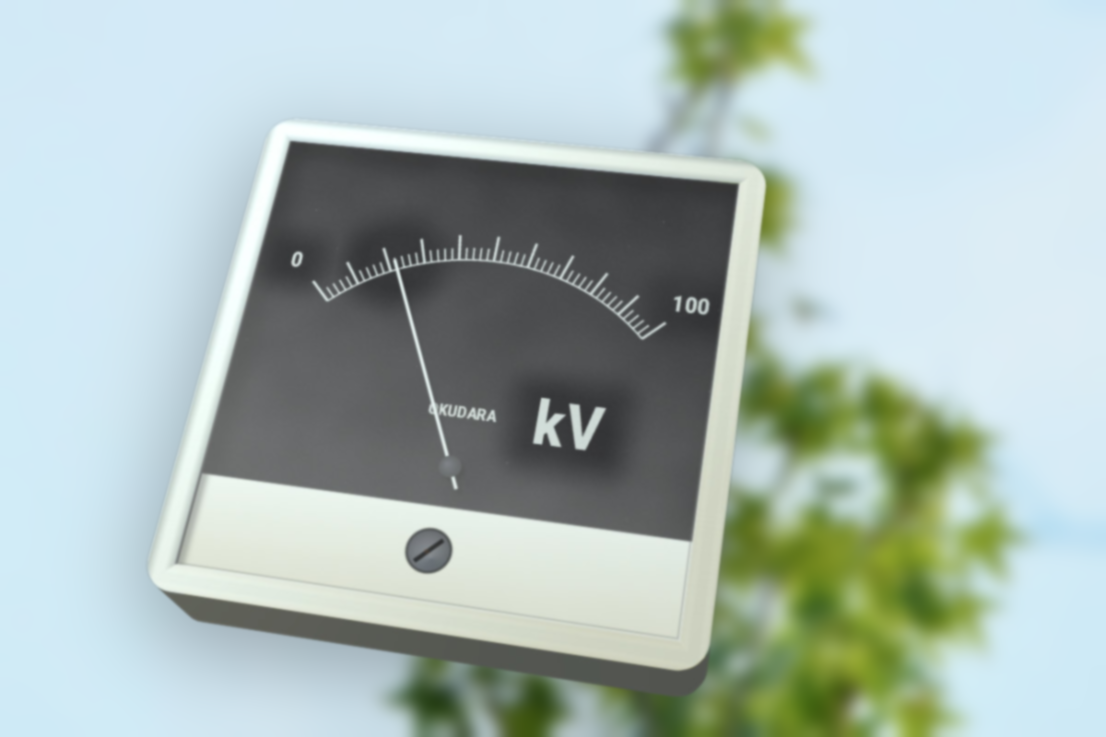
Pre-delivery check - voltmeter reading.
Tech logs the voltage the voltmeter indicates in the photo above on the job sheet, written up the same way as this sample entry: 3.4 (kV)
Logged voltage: 22 (kV)
